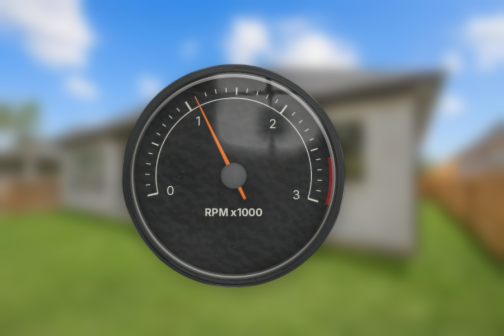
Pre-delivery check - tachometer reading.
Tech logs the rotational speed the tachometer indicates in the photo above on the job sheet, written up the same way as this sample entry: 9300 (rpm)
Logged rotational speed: 1100 (rpm)
